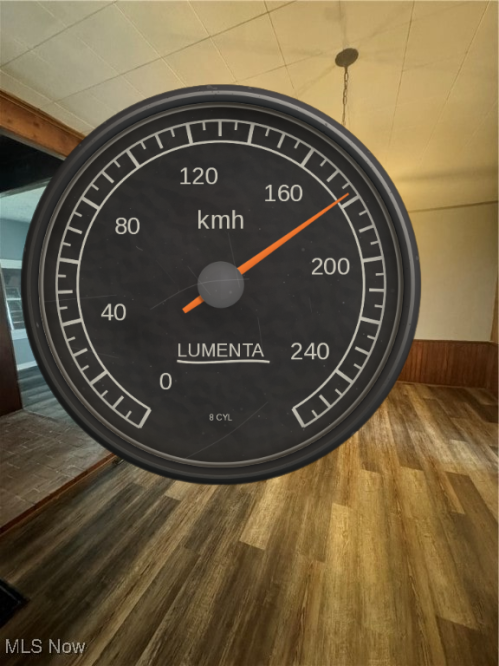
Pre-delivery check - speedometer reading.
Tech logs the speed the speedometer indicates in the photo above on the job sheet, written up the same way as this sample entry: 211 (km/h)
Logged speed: 177.5 (km/h)
